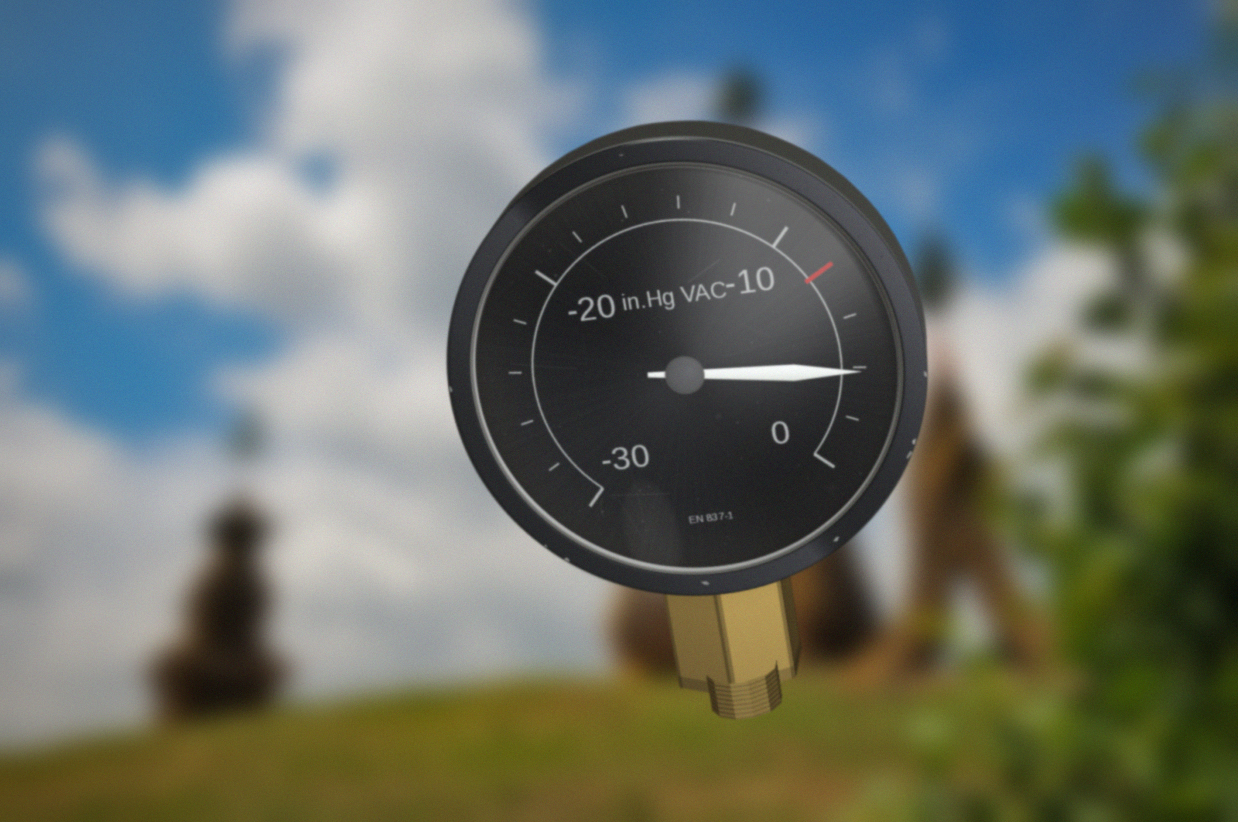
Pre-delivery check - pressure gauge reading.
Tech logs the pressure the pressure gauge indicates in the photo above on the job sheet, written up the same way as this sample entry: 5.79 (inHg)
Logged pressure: -4 (inHg)
